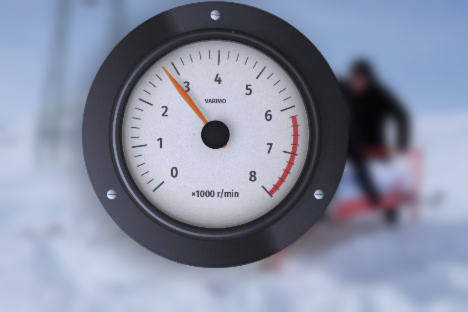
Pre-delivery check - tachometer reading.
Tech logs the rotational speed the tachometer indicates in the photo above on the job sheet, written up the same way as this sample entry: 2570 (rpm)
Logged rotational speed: 2800 (rpm)
